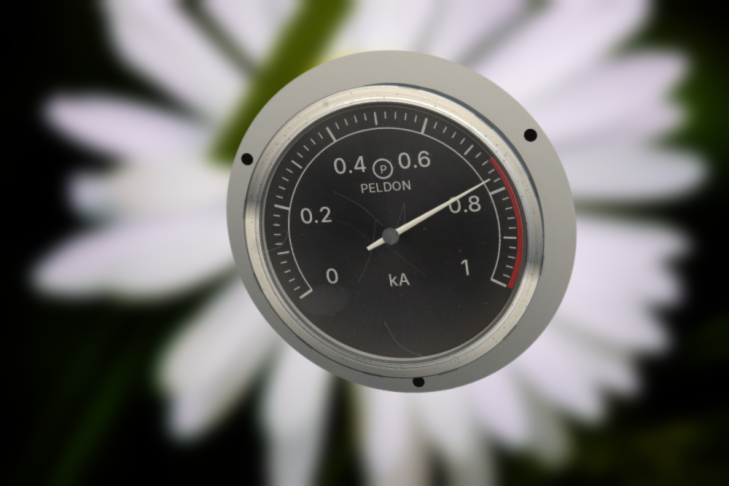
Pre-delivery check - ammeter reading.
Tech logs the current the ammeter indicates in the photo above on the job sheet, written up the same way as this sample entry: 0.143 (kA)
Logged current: 0.77 (kA)
